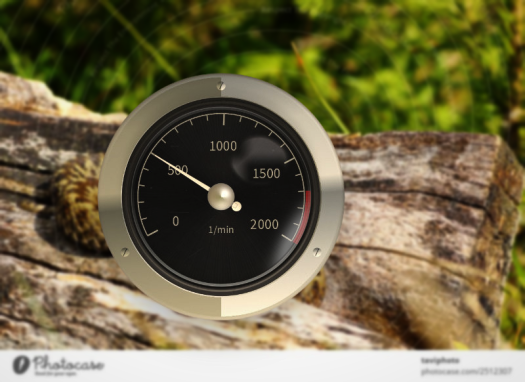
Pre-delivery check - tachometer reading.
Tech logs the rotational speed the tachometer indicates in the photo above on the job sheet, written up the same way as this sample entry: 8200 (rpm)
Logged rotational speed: 500 (rpm)
